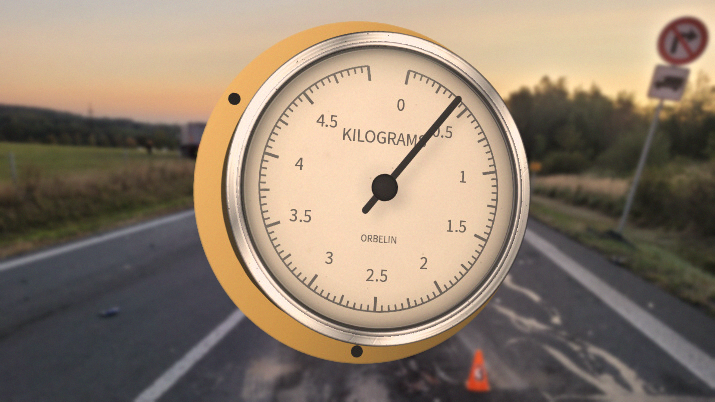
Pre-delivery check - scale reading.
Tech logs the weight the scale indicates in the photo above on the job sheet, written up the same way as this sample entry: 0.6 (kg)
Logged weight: 0.4 (kg)
